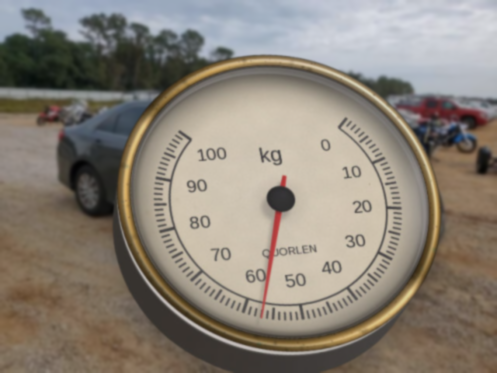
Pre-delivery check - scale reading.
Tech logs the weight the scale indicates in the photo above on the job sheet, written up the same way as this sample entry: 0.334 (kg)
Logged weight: 57 (kg)
